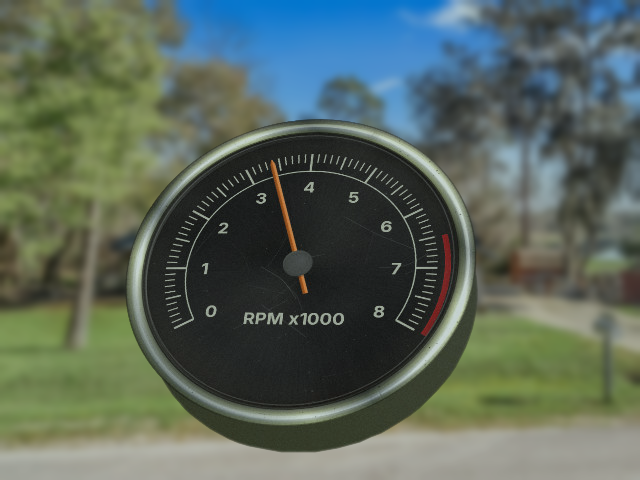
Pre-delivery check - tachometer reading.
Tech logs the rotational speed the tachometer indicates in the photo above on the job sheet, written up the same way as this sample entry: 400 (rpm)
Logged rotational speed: 3400 (rpm)
